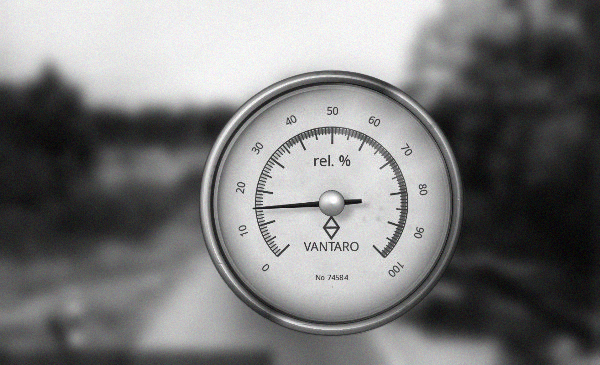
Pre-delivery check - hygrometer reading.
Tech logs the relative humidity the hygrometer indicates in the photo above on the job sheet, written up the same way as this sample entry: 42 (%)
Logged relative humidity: 15 (%)
